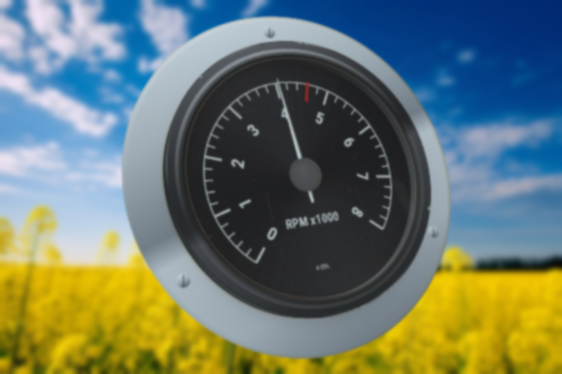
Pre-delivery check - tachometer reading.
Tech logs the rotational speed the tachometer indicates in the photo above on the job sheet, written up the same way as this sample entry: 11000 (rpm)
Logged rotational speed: 4000 (rpm)
